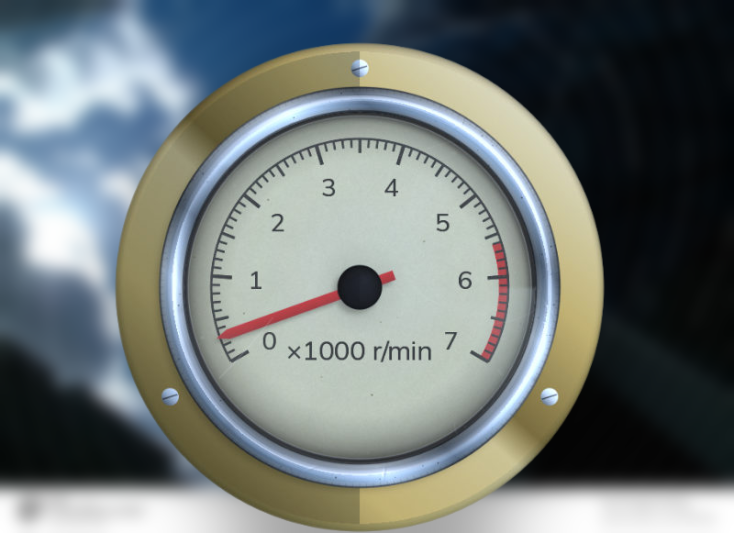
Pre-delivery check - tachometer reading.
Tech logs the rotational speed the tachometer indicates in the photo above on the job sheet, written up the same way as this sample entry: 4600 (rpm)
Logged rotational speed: 300 (rpm)
